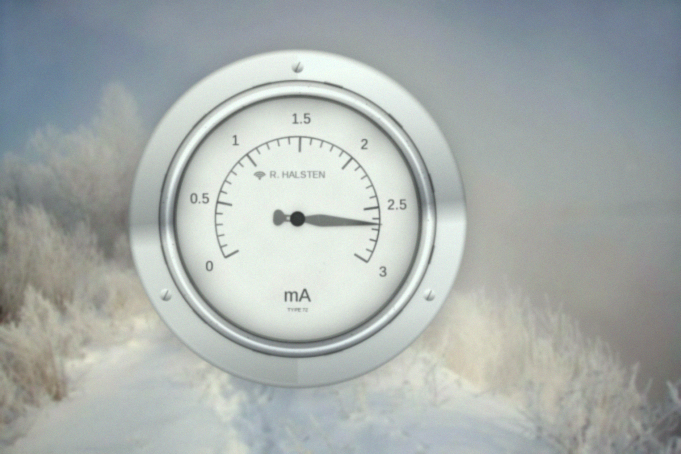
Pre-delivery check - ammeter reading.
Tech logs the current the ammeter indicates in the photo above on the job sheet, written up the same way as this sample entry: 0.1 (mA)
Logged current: 2.65 (mA)
